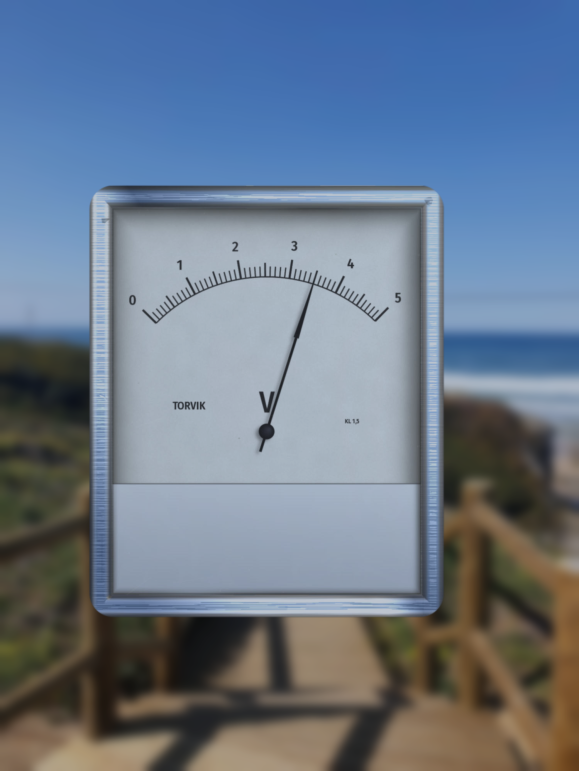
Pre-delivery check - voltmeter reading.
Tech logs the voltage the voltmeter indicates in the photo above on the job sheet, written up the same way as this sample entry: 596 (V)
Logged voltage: 3.5 (V)
